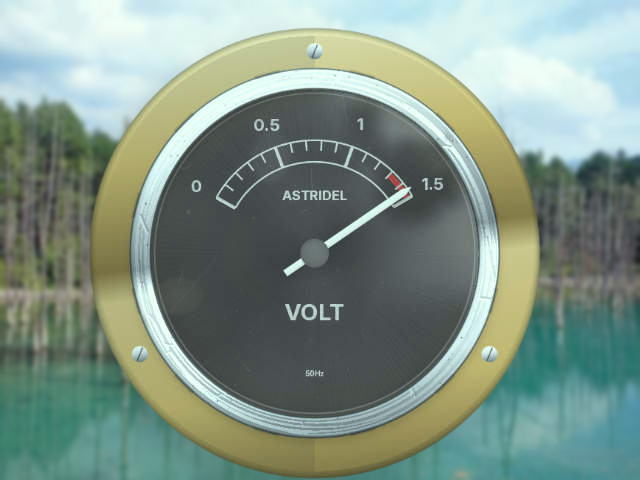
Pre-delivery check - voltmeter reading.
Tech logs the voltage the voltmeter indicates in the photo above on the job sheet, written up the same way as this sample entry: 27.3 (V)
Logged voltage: 1.45 (V)
